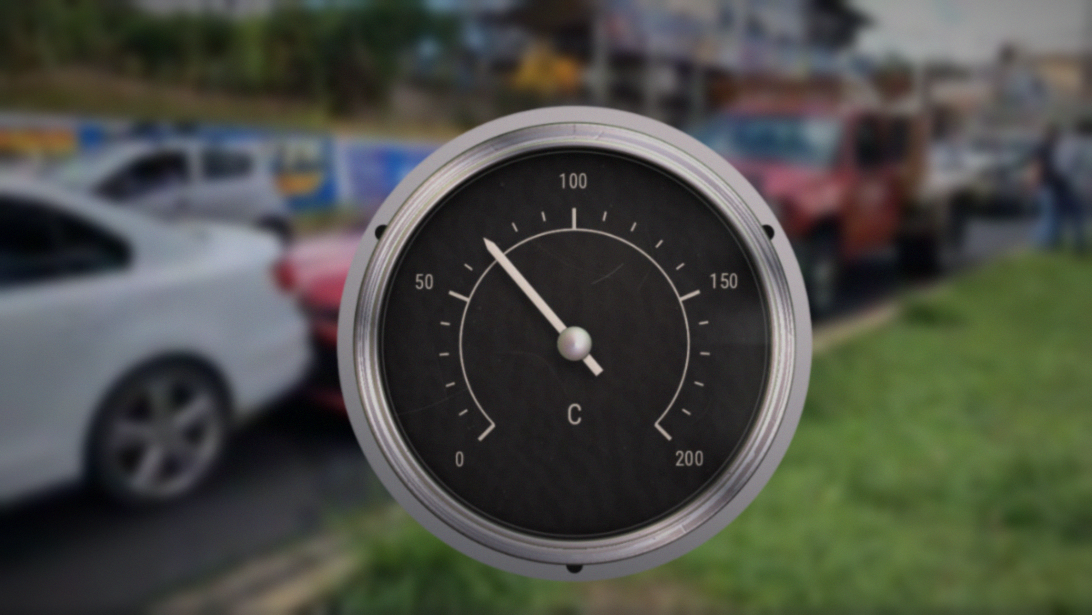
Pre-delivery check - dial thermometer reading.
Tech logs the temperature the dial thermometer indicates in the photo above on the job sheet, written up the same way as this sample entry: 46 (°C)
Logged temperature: 70 (°C)
